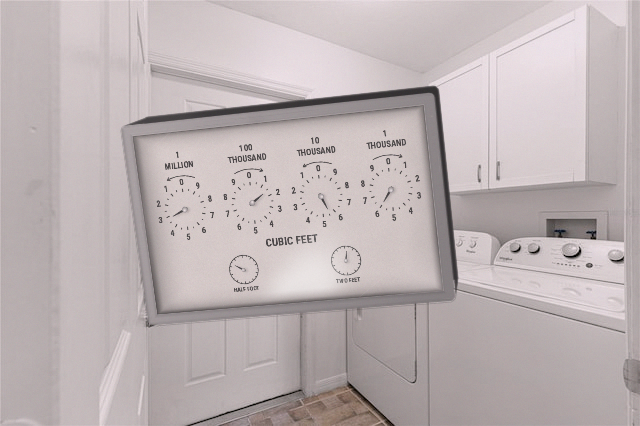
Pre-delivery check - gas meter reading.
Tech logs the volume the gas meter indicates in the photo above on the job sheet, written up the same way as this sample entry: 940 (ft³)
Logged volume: 315600 (ft³)
